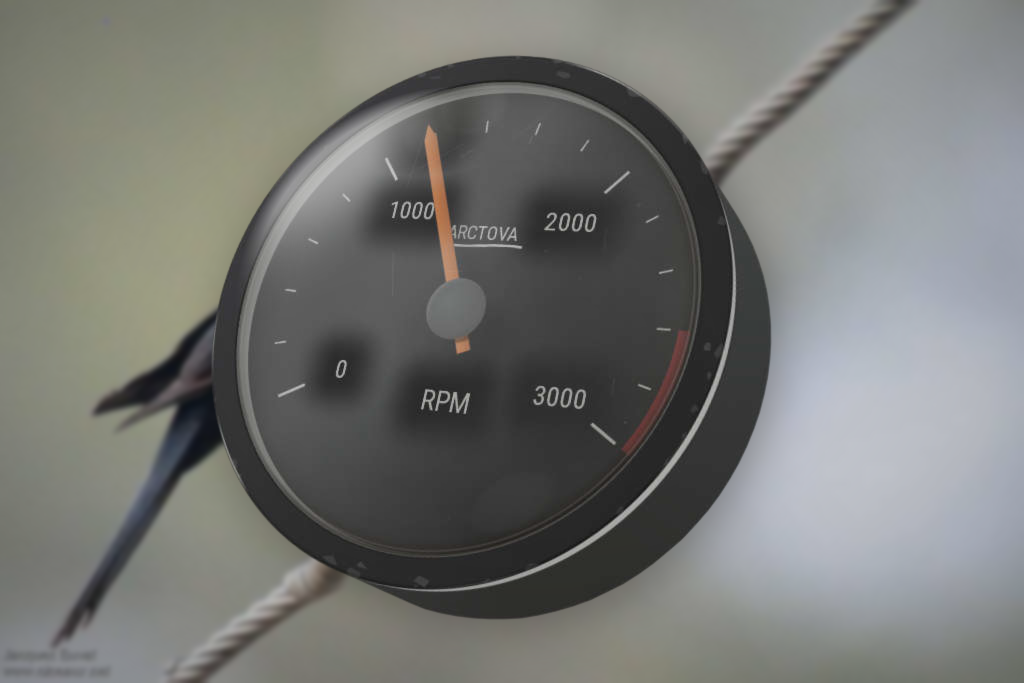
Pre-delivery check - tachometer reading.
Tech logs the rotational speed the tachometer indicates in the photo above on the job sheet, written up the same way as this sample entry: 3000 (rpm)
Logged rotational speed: 1200 (rpm)
